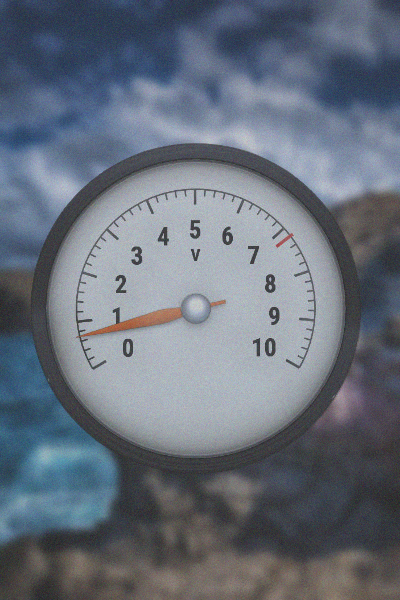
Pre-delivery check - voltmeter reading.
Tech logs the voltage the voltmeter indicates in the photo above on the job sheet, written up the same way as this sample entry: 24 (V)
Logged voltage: 0.7 (V)
